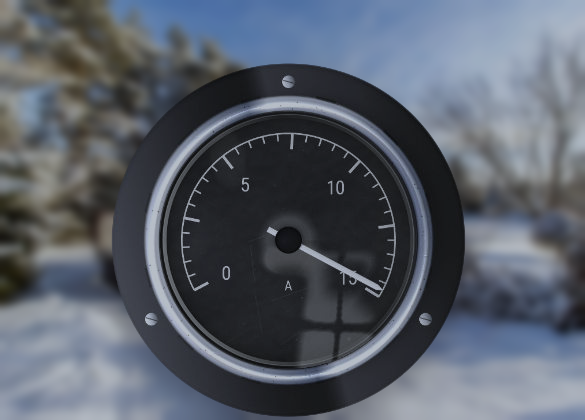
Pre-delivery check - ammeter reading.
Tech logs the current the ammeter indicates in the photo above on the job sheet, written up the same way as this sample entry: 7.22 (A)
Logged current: 14.75 (A)
